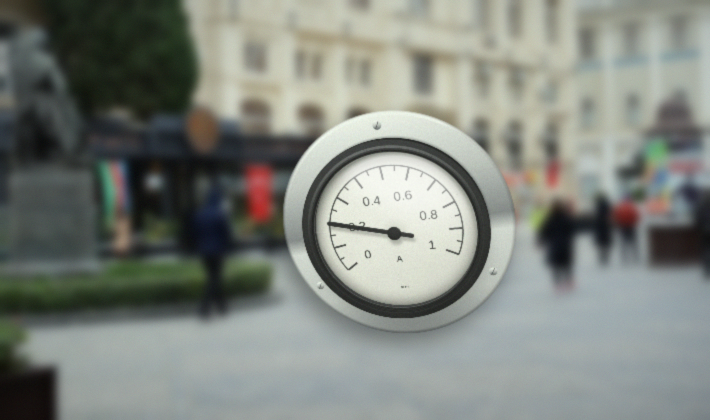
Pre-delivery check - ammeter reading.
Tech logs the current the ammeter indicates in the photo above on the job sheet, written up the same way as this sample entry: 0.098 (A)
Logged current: 0.2 (A)
